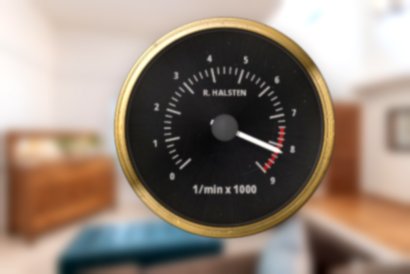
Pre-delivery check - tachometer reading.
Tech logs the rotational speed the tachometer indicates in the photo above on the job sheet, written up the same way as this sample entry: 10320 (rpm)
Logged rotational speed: 8200 (rpm)
